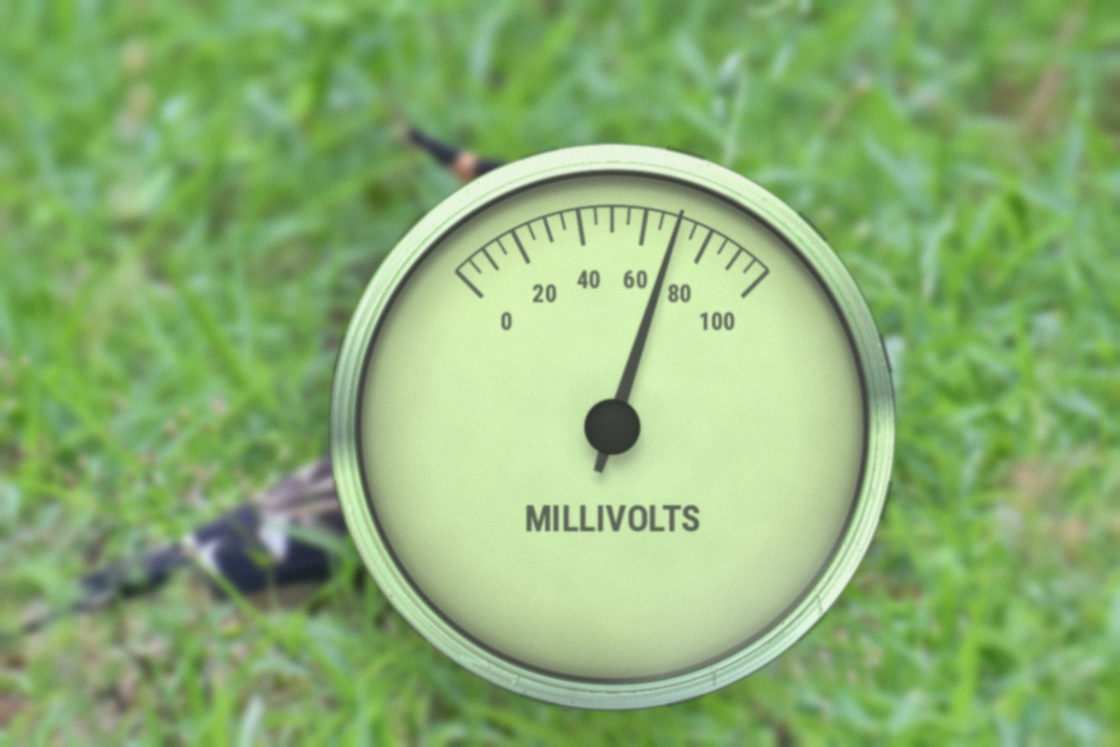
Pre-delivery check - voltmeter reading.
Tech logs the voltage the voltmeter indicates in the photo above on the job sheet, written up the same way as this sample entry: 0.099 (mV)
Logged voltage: 70 (mV)
